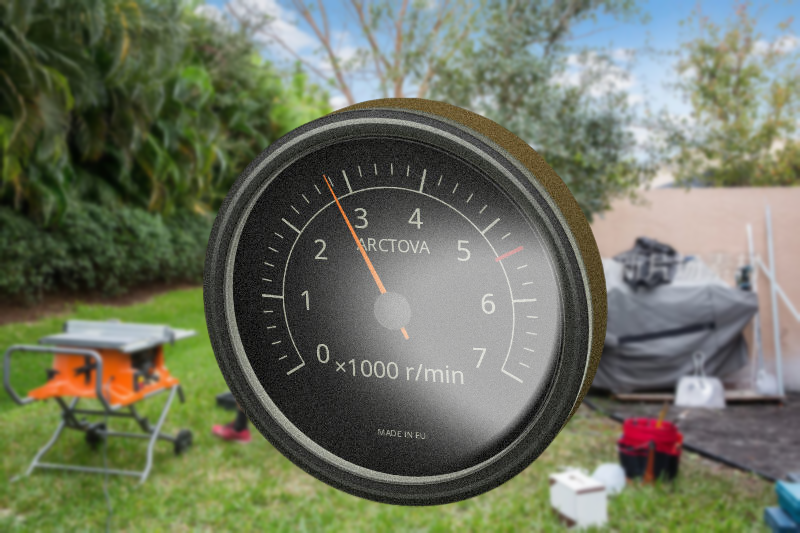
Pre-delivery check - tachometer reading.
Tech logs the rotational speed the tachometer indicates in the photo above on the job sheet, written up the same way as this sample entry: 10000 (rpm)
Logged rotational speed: 2800 (rpm)
